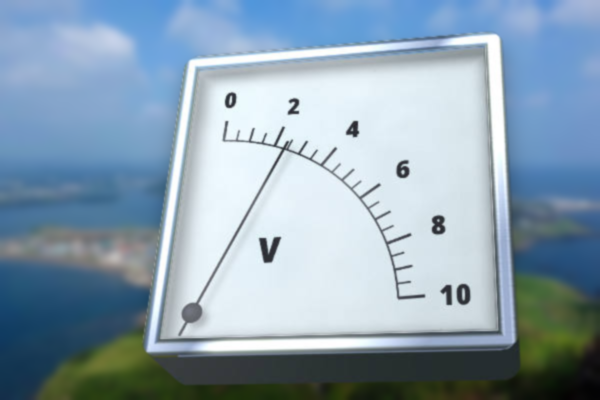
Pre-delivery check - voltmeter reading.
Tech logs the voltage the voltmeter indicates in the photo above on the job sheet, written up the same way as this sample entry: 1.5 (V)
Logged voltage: 2.5 (V)
